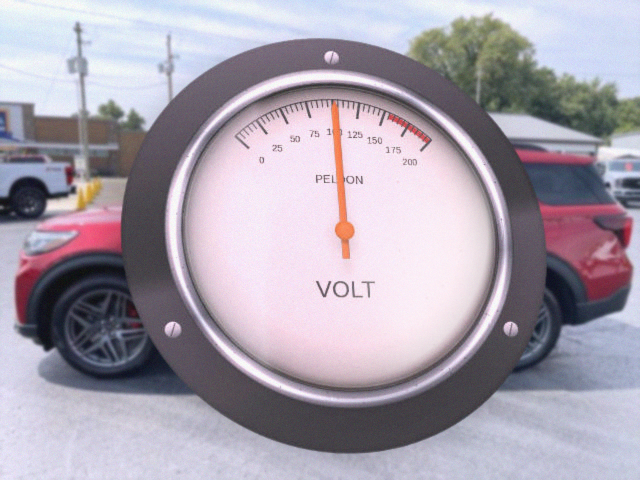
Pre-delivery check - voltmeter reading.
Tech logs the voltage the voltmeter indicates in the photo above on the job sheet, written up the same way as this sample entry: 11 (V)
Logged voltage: 100 (V)
